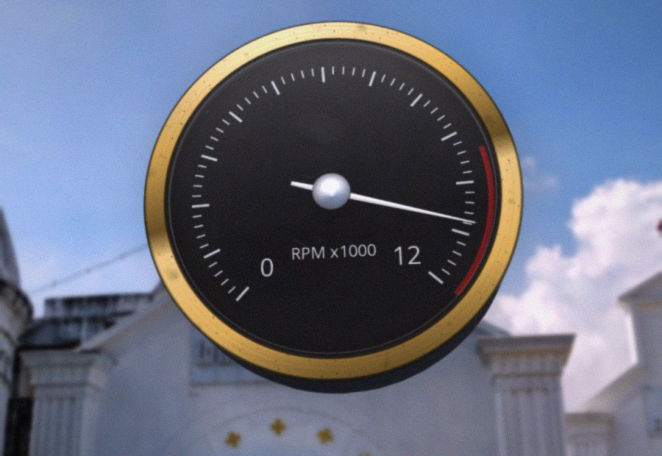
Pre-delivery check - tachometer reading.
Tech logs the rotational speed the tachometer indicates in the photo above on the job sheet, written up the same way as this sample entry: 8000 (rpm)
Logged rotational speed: 10800 (rpm)
